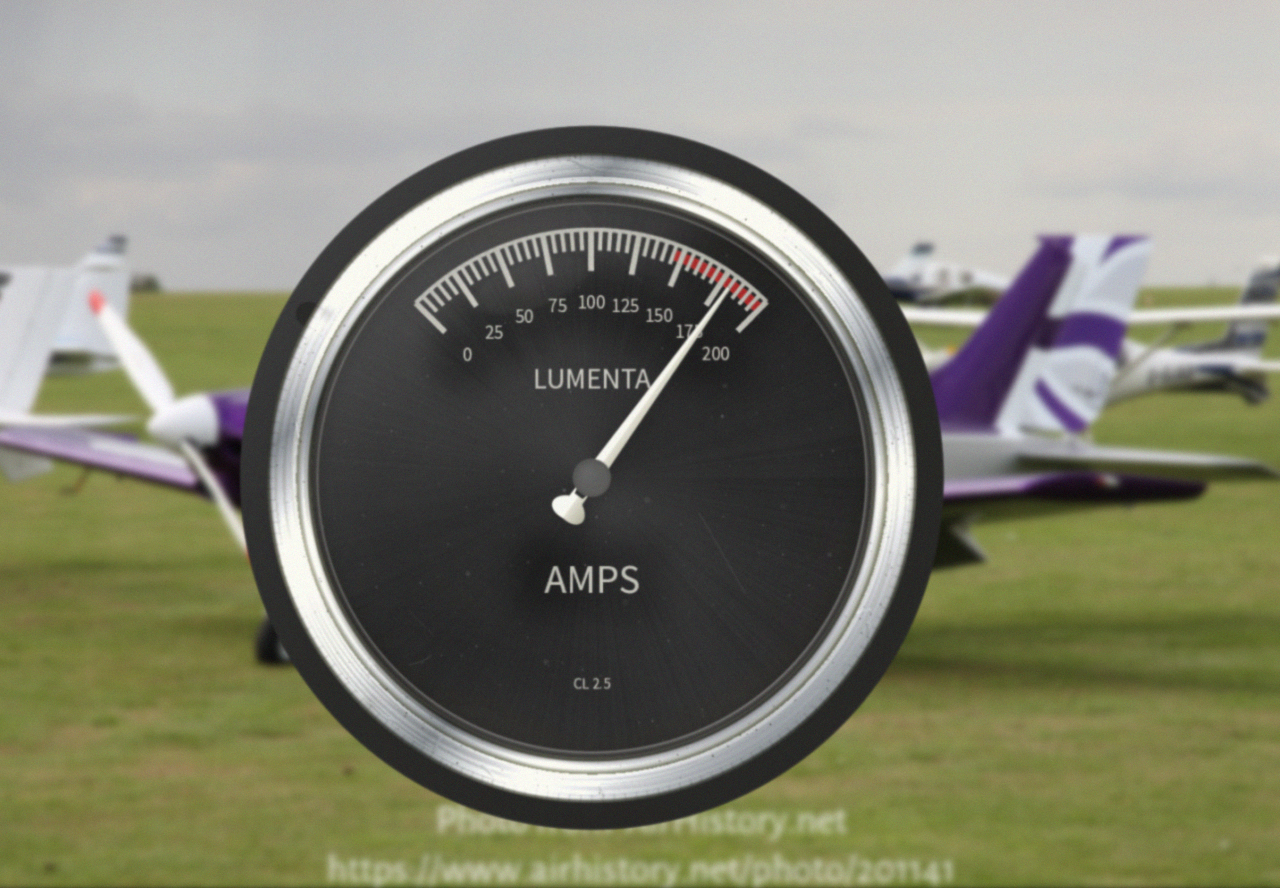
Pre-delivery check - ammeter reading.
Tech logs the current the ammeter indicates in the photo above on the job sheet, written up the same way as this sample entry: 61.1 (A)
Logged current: 180 (A)
